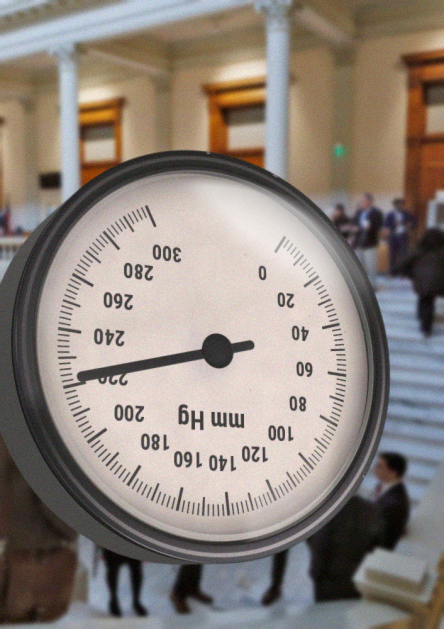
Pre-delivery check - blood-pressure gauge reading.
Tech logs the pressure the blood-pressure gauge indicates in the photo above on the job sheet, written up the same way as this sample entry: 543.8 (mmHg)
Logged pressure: 222 (mmHg)
